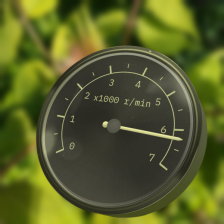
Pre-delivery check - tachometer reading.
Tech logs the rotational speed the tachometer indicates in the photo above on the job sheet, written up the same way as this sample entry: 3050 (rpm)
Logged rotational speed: 6250 (rpm)
